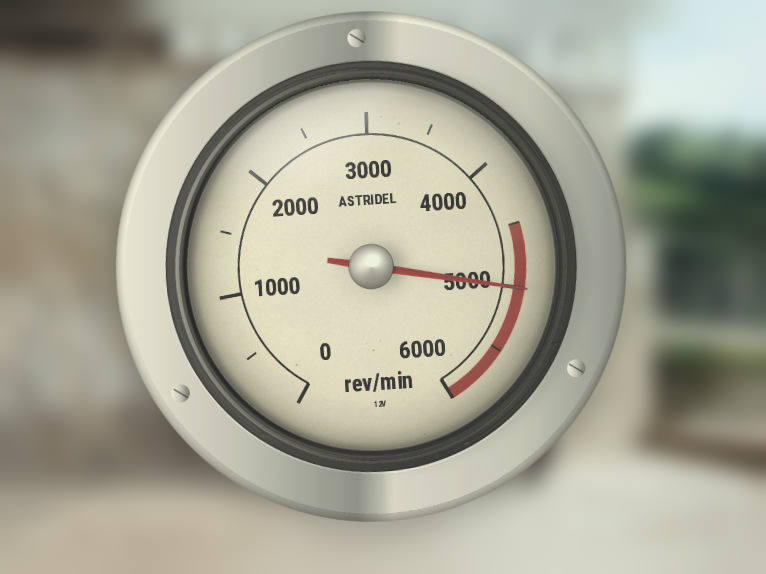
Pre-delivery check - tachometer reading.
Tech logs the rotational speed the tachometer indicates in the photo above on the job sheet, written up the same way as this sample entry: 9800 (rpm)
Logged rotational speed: 5000 (rpm)
